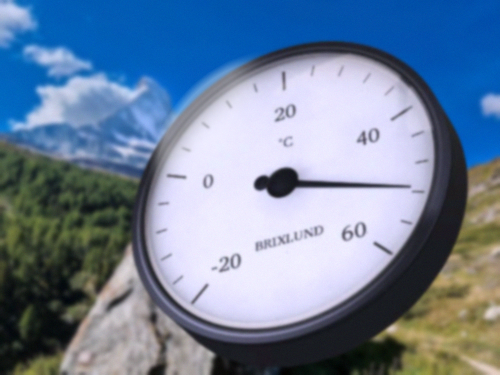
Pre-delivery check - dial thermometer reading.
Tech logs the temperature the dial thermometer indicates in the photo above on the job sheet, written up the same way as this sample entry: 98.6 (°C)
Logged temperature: 52 (°C)
